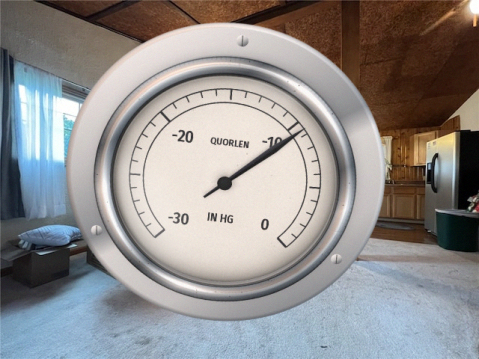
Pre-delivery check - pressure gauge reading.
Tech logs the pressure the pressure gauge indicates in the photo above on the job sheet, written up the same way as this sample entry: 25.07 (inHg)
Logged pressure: -9.5 (inHg)
